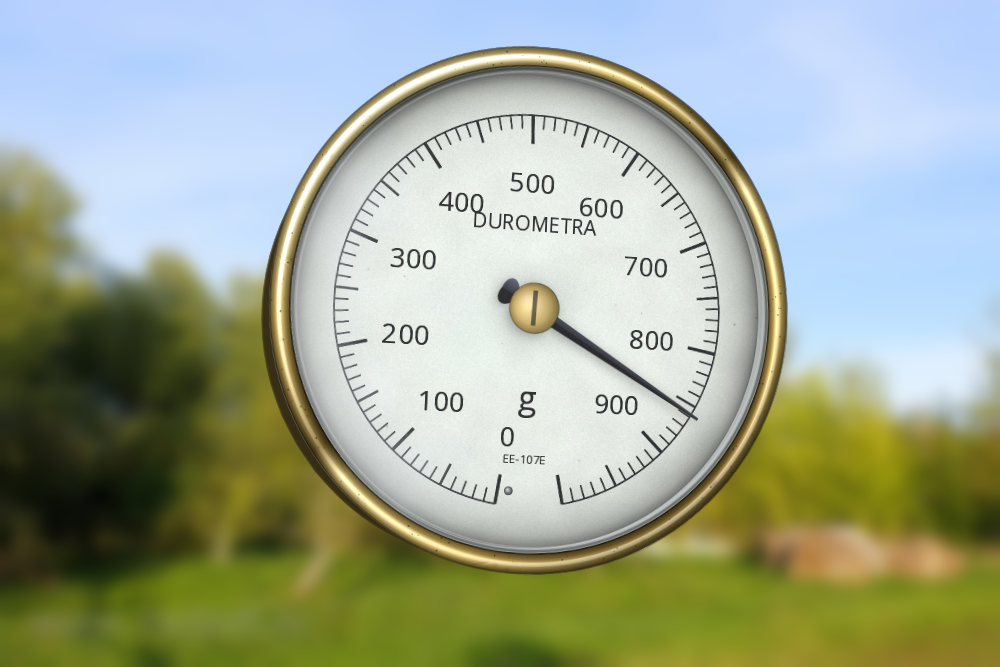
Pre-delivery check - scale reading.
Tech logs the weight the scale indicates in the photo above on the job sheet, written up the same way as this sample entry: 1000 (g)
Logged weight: 860 (g)
